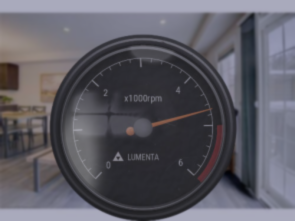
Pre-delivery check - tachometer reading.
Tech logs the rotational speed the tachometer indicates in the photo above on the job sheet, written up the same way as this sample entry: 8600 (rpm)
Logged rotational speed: 4700 (rpm)
